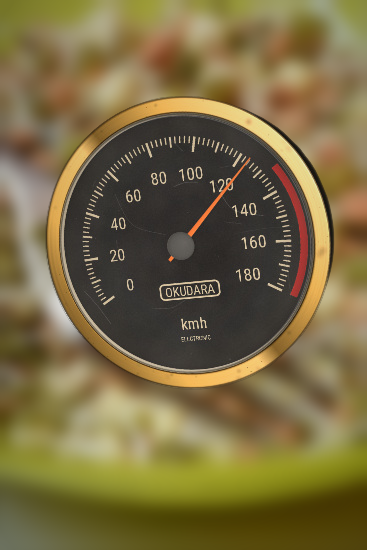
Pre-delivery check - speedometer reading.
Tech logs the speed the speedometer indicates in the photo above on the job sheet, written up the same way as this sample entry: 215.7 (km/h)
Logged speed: 124 (km/h)
